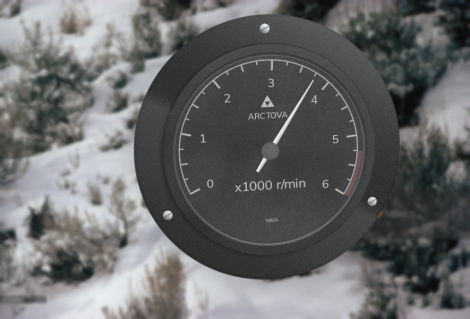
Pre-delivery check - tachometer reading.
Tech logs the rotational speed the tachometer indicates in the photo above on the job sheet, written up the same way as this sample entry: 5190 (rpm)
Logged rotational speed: 3750 (rpm)
